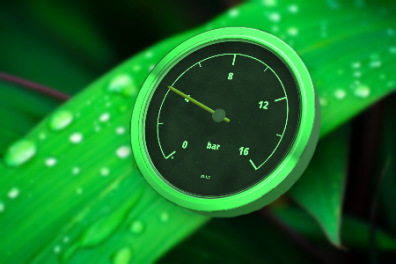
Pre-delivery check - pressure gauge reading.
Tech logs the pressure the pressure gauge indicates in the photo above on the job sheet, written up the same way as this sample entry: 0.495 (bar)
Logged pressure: 4 (bar)
